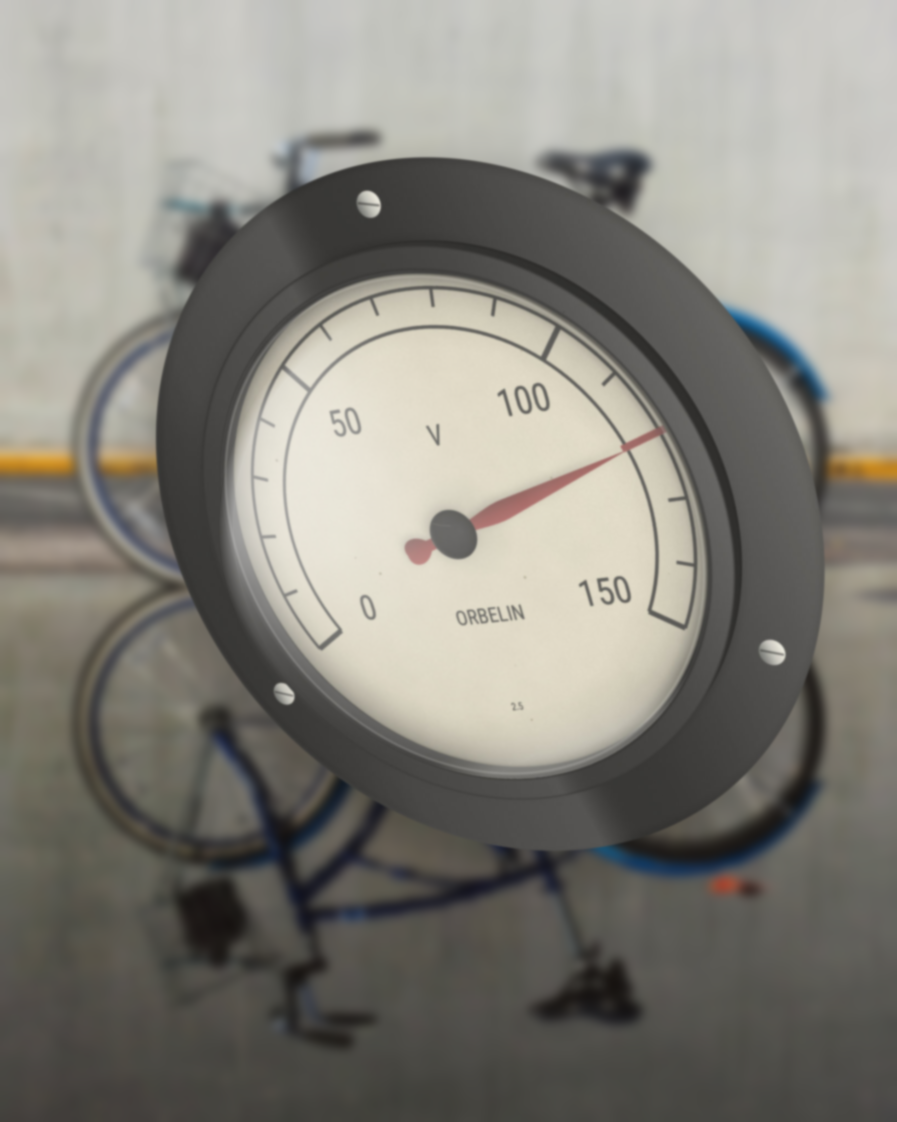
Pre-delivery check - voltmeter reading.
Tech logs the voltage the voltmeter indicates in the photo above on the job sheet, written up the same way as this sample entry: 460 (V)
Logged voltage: 120 (V)
